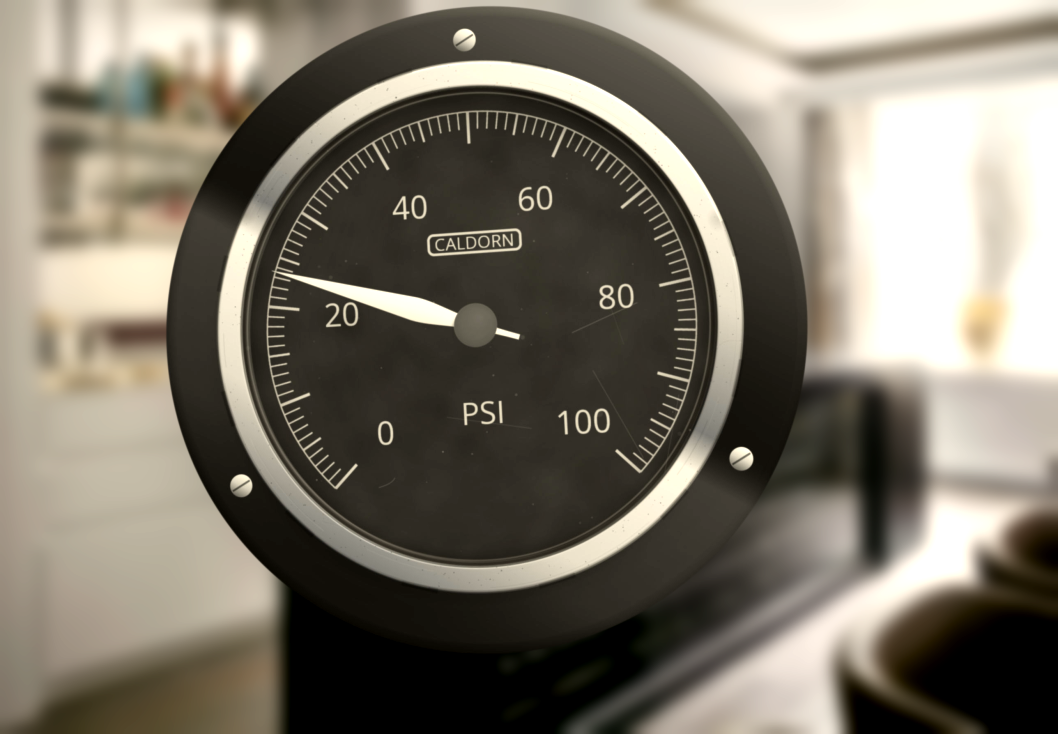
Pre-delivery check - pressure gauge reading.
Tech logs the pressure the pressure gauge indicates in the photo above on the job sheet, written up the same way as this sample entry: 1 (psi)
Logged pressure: 23.5 (psi)
